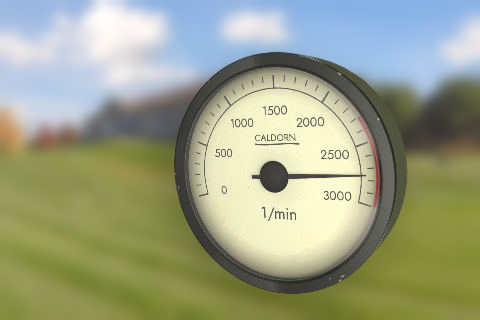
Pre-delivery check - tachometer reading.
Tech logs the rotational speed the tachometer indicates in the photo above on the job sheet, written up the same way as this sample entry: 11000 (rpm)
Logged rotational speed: 2750 (rpm)
